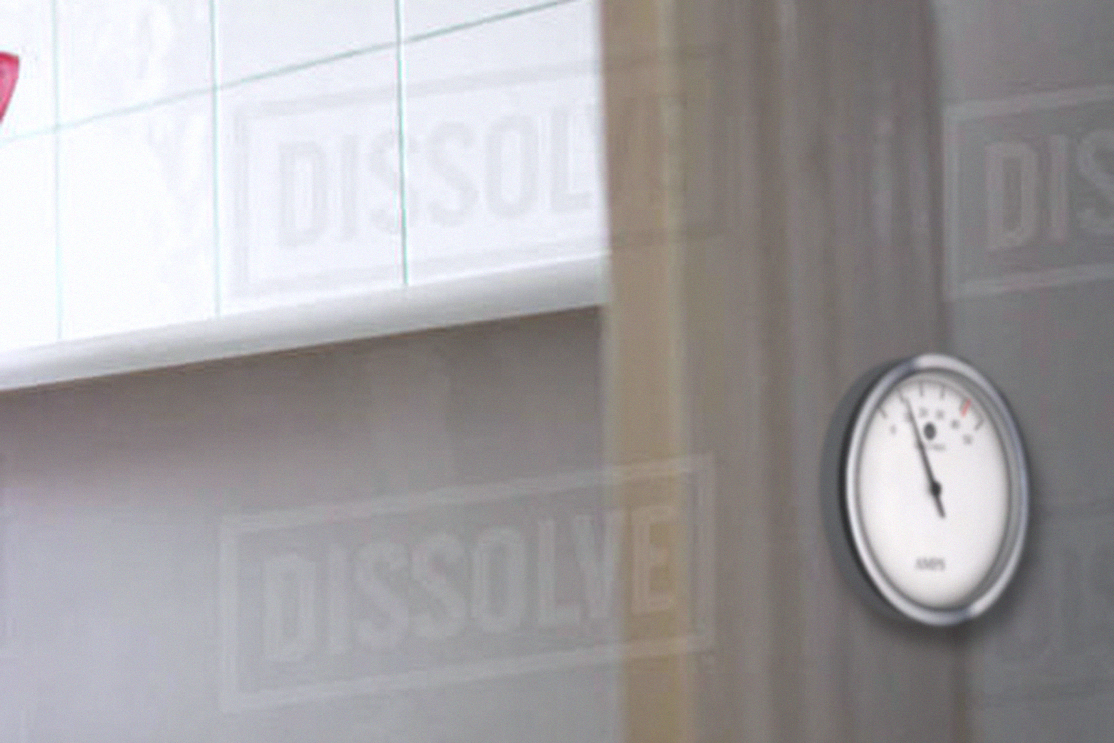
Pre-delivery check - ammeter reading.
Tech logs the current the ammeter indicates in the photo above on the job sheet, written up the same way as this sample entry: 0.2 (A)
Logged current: 10 (A)
